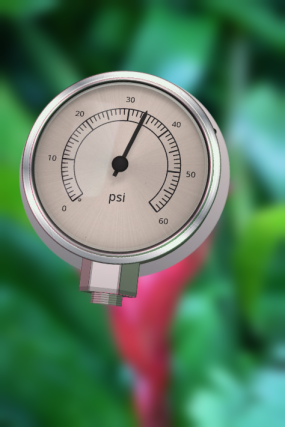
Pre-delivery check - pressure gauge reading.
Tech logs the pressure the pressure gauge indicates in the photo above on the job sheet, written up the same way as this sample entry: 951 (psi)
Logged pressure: 34 (psi)
